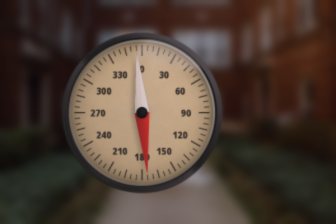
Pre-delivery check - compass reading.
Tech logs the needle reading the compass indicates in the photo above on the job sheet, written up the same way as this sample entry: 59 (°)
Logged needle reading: 175 (°)
